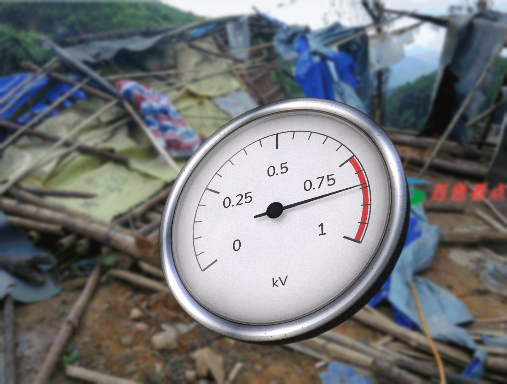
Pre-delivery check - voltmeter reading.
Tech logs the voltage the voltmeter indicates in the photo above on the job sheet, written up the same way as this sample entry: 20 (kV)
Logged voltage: 0.85 (kV)
